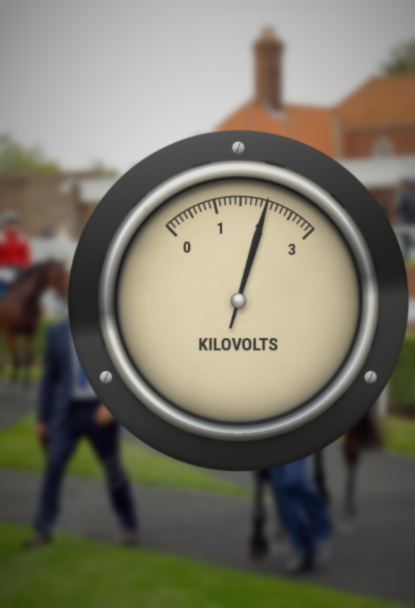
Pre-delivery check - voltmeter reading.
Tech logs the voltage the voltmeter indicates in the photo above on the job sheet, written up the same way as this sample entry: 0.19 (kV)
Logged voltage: 2 (kV)
